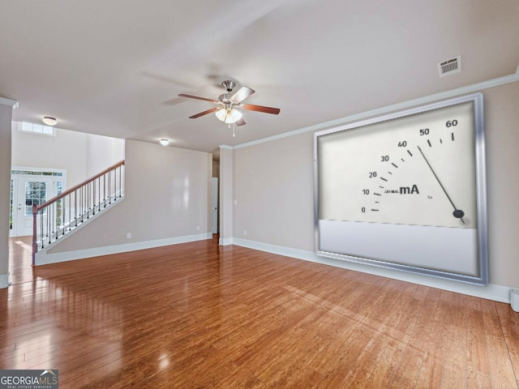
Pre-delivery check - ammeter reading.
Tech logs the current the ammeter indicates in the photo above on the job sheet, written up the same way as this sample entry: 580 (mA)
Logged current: 45 (mA)
